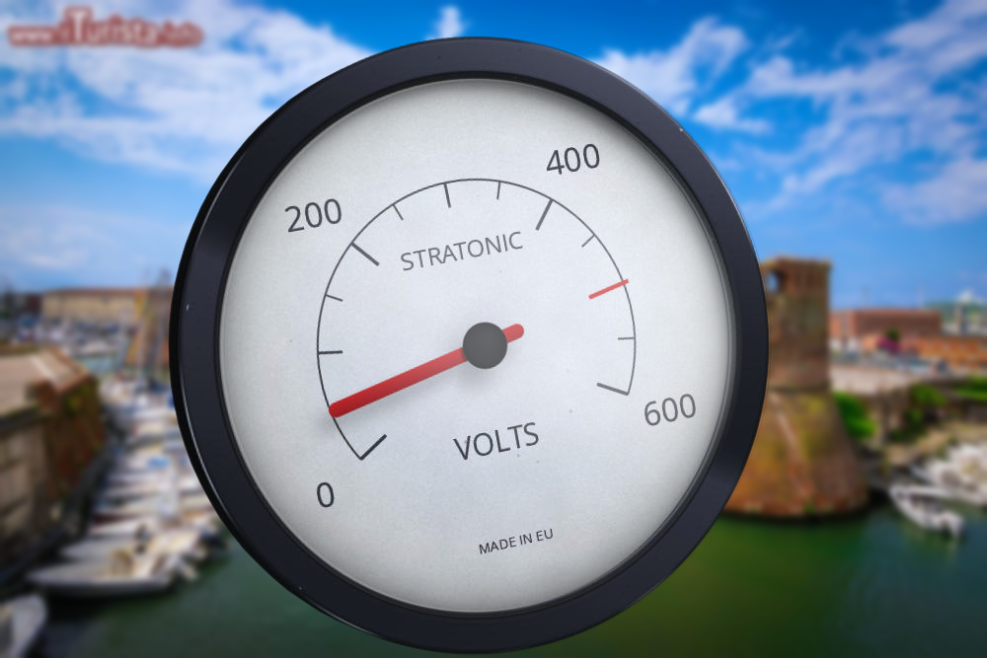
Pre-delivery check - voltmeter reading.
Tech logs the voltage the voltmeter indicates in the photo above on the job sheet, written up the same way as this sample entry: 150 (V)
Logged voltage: 50 (V)
